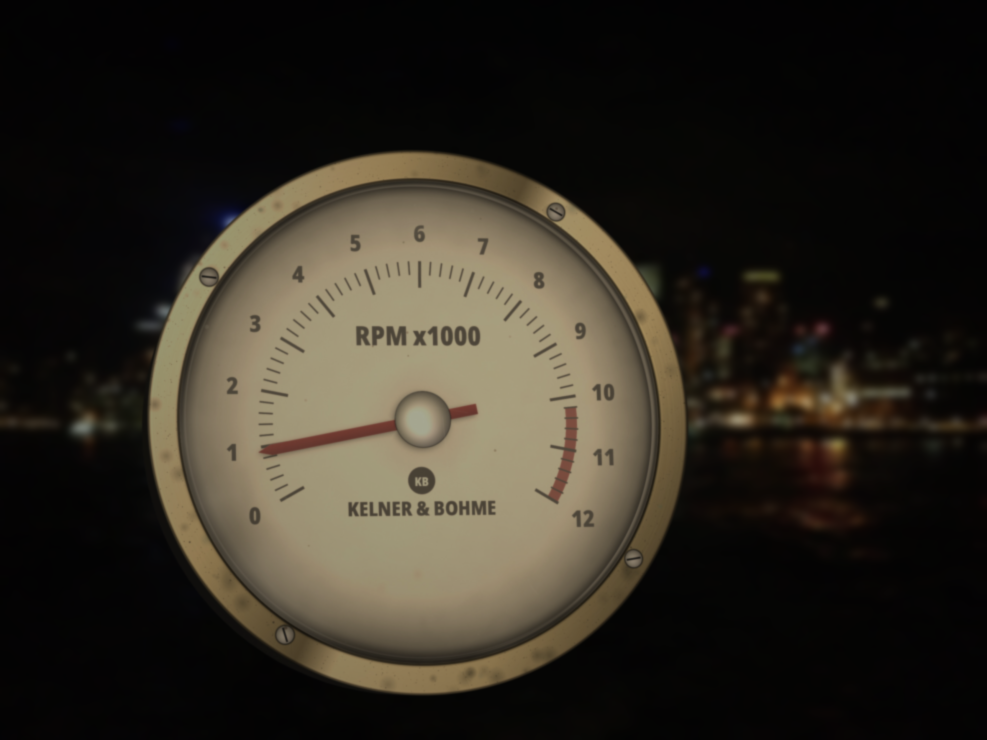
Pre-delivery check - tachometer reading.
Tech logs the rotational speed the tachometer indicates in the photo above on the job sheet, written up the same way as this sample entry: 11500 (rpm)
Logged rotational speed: 900 (rpm)
